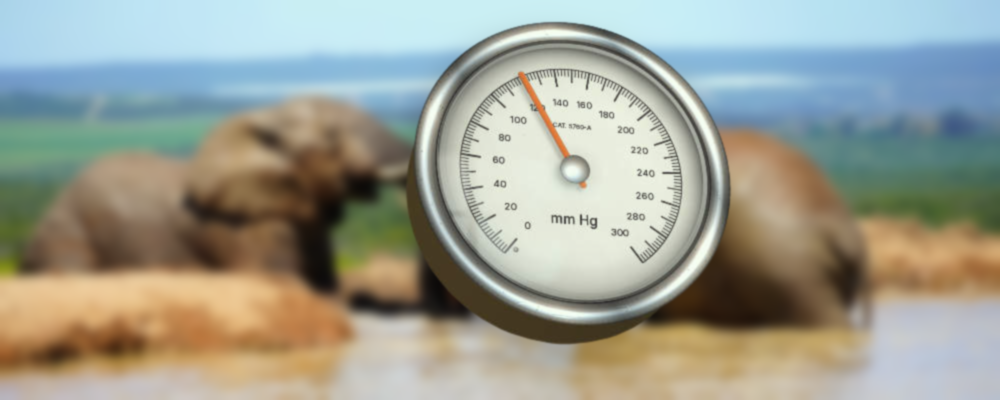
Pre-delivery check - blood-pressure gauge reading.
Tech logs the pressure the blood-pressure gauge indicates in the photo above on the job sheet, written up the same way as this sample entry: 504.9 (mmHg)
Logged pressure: 120 (mmHg)
